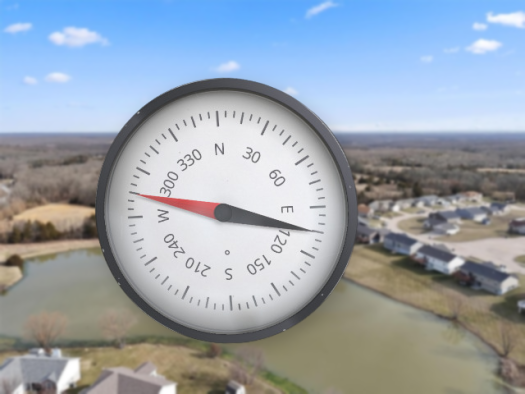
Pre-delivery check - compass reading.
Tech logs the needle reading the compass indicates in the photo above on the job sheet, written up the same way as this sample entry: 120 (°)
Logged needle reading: 285 (°)
